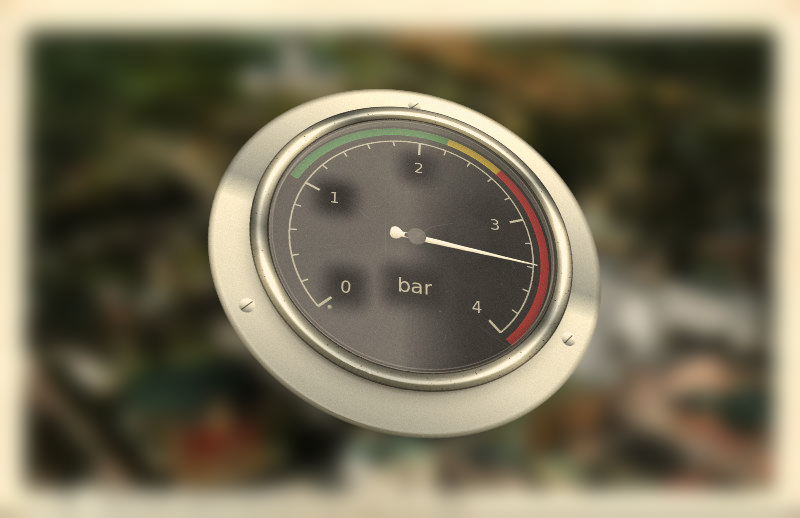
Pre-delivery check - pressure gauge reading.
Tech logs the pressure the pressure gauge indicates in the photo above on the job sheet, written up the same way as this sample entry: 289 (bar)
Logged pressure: 3.4 (bar)
